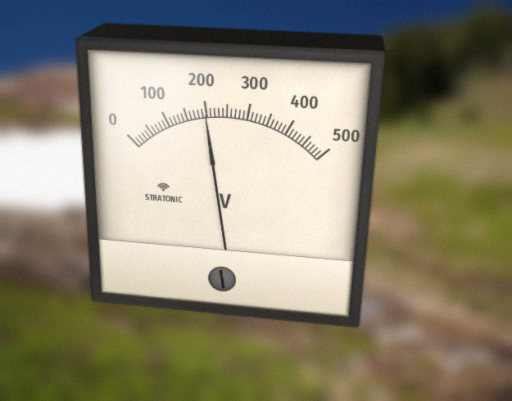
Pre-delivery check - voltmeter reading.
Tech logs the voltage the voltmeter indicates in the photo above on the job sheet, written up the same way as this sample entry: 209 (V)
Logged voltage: 200 (V)
